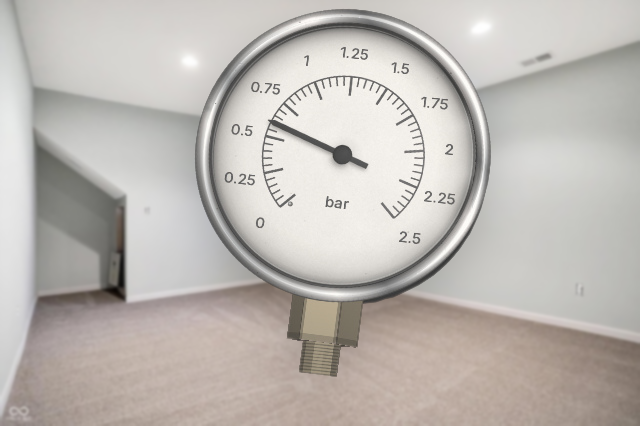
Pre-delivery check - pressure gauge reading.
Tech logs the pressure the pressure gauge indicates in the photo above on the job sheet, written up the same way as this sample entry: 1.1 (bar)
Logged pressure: 0.6 (bar)
